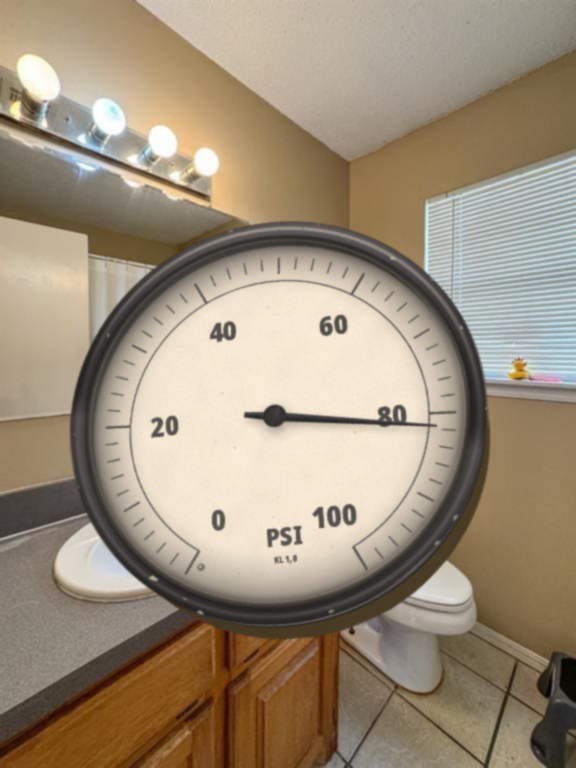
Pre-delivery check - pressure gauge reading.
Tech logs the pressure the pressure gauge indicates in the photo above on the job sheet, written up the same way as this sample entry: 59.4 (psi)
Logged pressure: 82 (psi)
